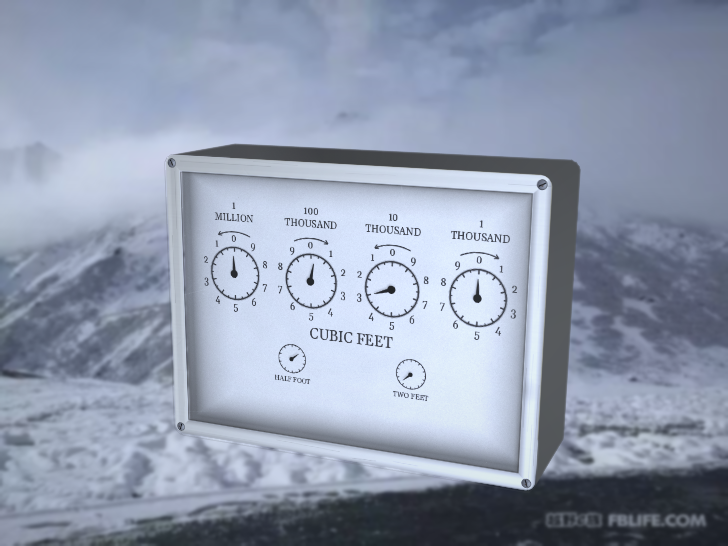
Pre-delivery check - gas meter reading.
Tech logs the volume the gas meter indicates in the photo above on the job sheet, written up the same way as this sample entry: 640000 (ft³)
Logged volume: 3000 (ft³)
